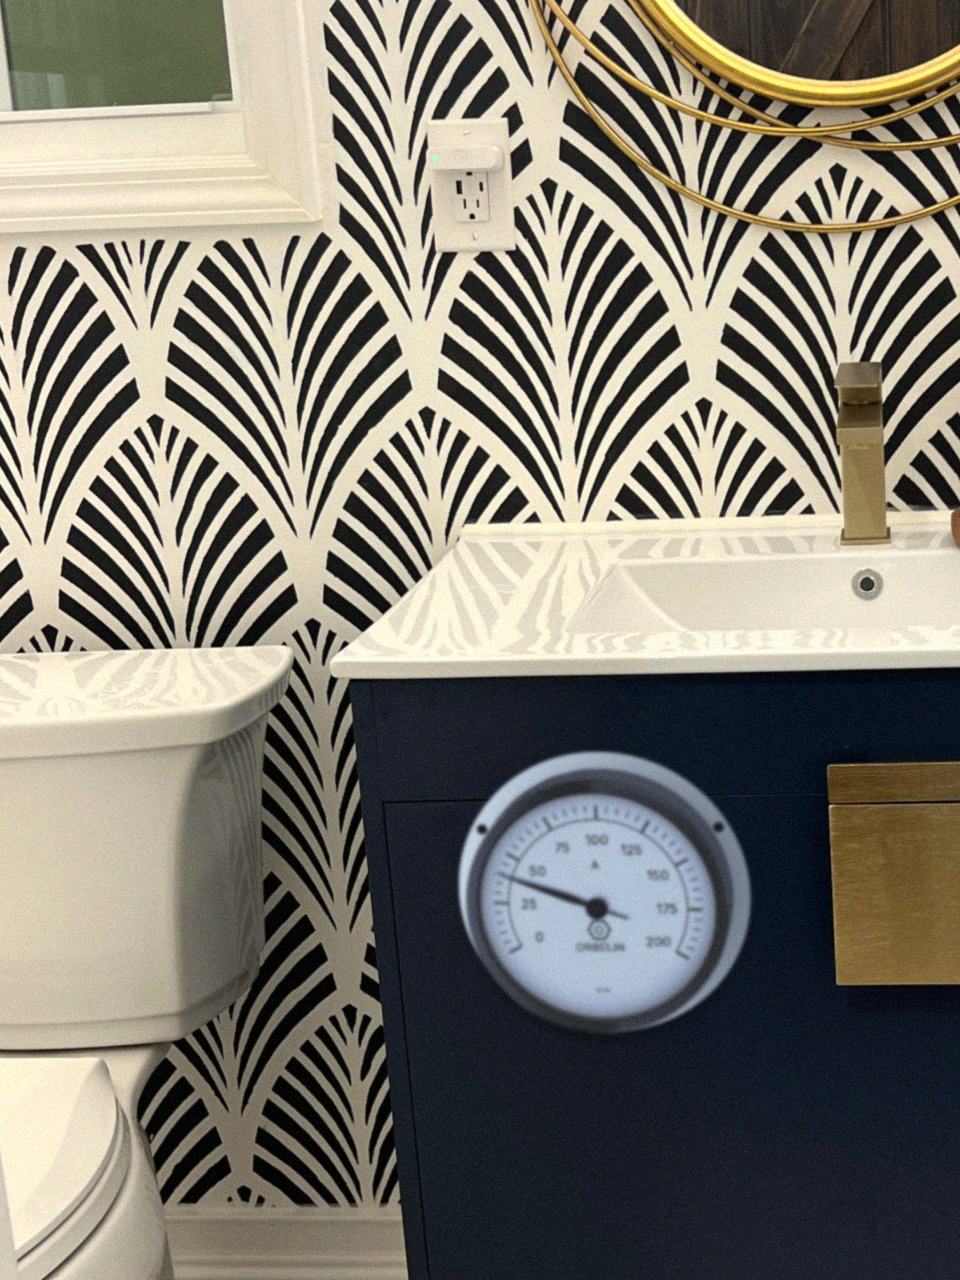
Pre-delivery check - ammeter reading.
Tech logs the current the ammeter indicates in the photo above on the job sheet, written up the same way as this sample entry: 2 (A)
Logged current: 40 (A)
